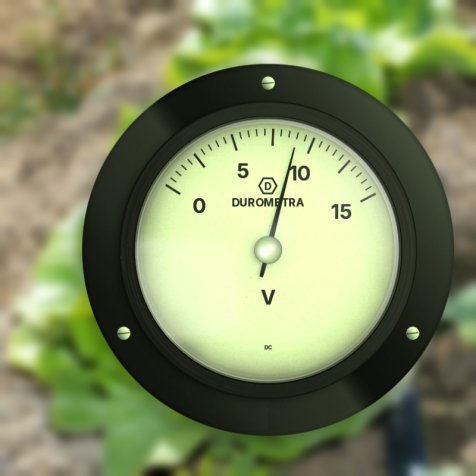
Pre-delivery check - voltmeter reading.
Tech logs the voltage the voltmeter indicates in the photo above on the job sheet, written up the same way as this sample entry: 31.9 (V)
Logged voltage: 9 (V)
